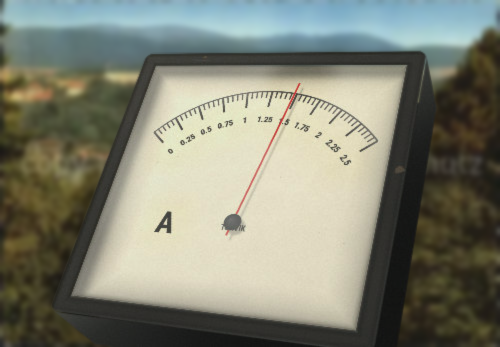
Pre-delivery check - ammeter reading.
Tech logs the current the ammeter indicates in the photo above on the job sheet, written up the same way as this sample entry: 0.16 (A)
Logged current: 1.5 (A)
